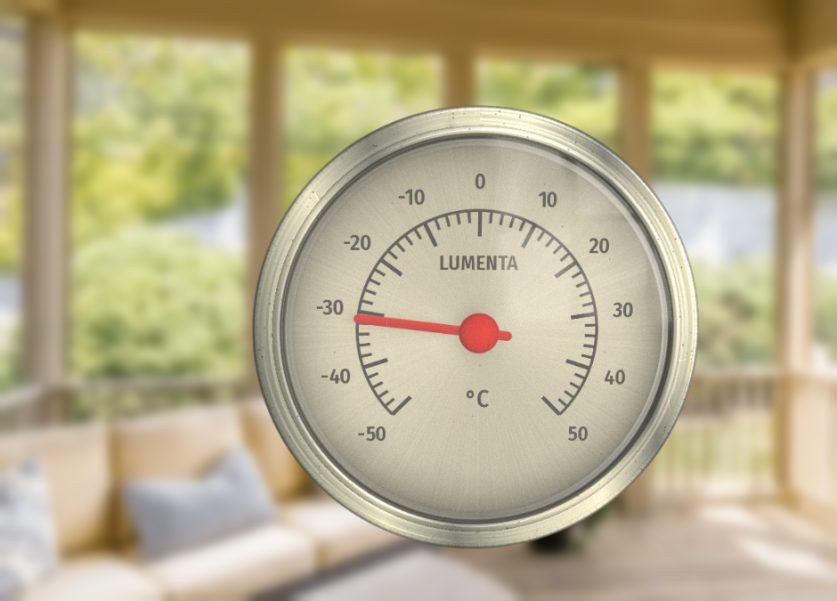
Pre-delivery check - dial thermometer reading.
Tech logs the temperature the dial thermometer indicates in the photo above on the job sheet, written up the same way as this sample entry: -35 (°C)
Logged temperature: -31 (°C)
